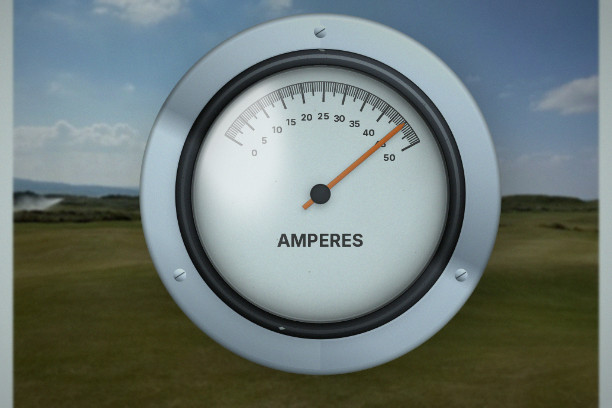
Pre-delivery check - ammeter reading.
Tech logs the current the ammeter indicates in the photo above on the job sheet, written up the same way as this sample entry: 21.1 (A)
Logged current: 45 (A)
